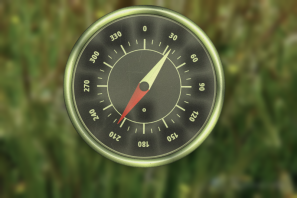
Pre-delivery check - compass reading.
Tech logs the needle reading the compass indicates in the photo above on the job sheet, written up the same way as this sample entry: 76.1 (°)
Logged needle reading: 215 (°)
